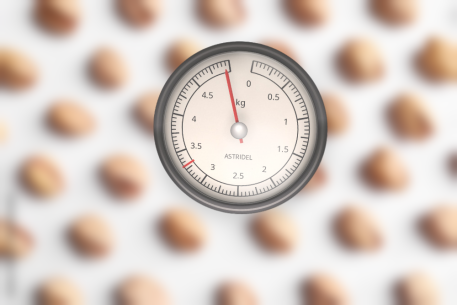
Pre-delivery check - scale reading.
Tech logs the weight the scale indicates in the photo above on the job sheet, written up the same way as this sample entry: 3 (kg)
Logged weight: 4.95 (kg)
